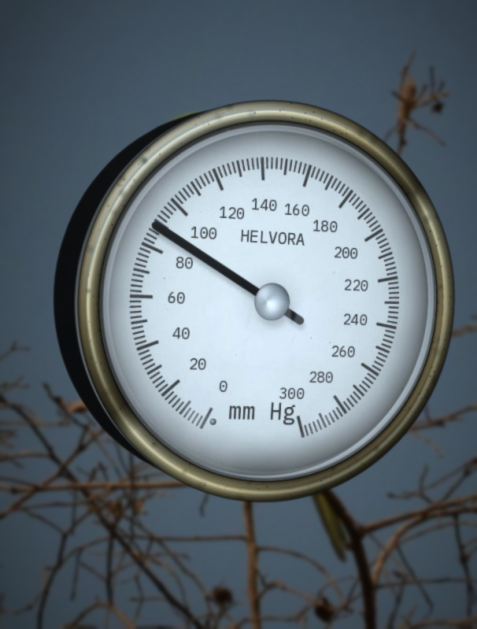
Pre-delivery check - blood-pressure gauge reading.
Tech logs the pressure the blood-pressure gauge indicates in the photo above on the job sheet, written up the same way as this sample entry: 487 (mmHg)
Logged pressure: 88 (mmHg)
